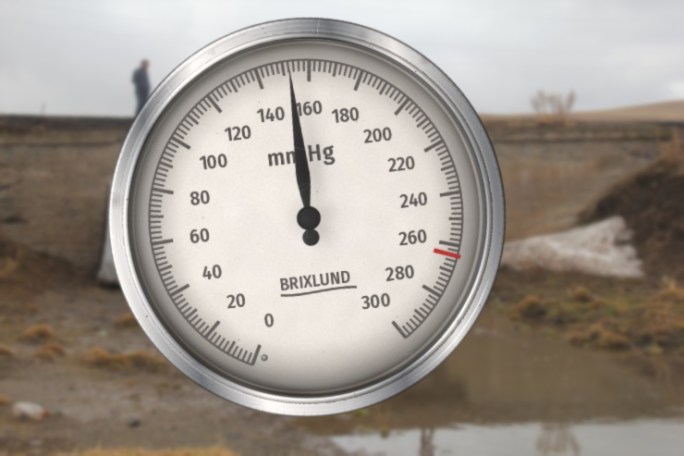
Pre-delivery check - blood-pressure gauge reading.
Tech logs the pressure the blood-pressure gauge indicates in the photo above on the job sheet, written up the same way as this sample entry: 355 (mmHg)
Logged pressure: 152 (mmHg)
